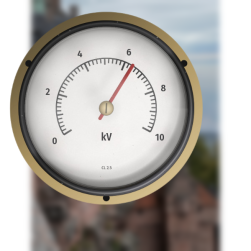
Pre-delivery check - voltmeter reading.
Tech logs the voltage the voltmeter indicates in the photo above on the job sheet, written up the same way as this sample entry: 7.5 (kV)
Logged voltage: 6.4 (kV)
